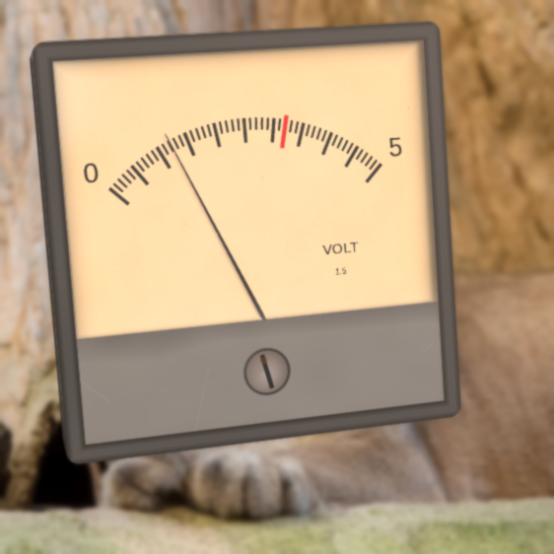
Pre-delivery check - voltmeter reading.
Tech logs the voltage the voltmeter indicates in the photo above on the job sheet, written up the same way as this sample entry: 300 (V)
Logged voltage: 1.2 (V)
